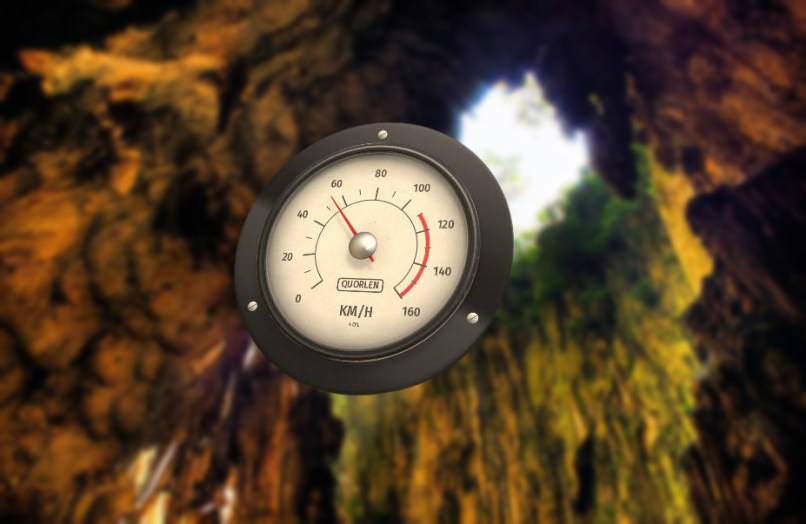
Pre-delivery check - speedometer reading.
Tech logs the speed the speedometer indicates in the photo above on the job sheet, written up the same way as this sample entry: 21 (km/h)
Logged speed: 55 (km/h)
